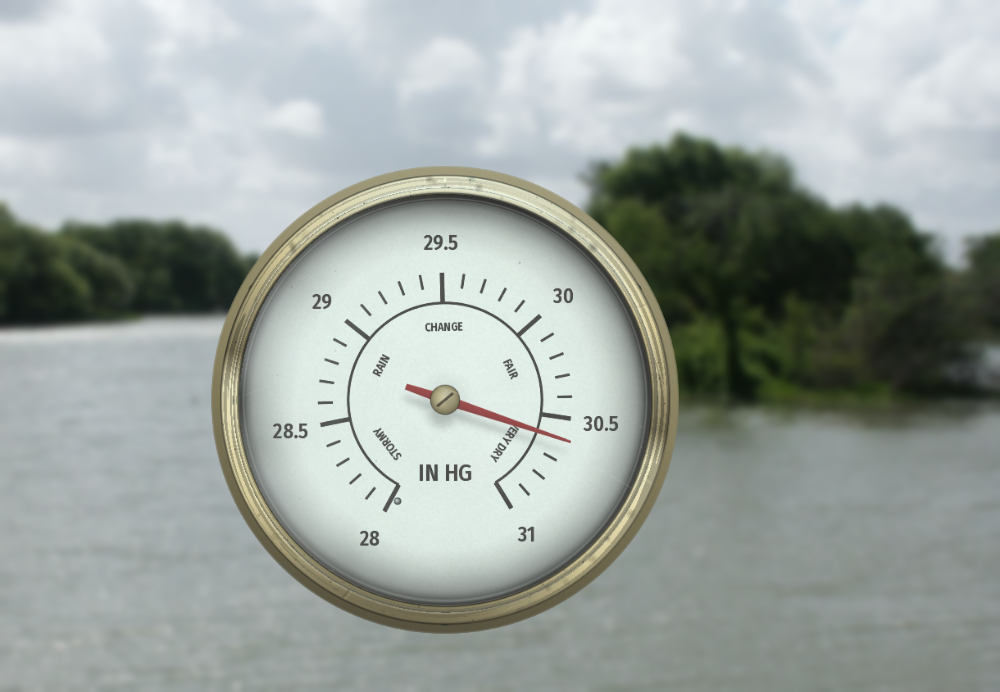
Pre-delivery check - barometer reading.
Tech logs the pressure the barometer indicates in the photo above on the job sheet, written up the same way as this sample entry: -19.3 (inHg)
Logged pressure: 30.6 (inHg)
